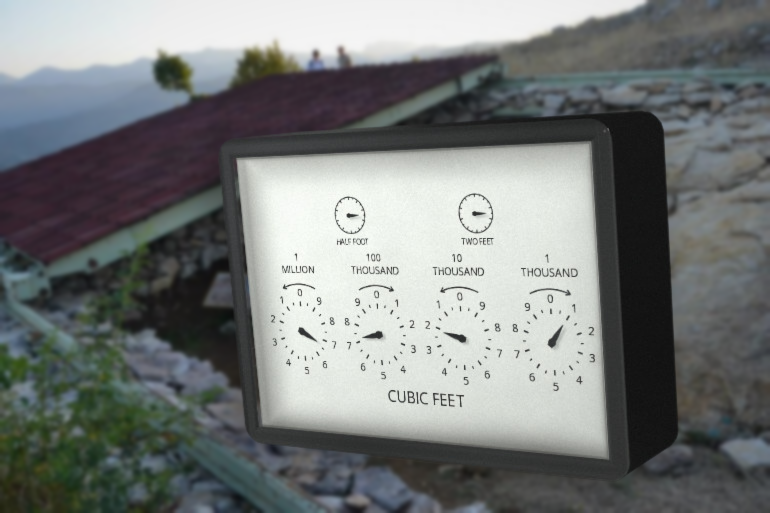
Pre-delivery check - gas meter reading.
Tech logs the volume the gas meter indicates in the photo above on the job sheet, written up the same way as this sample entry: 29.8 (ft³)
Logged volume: 672100 (ft³)
